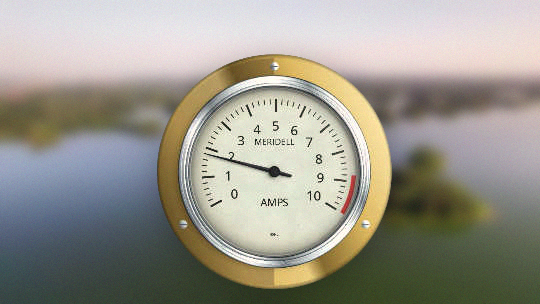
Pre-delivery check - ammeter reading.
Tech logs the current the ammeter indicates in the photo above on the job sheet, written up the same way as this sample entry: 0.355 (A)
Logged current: 1.8 (A)
